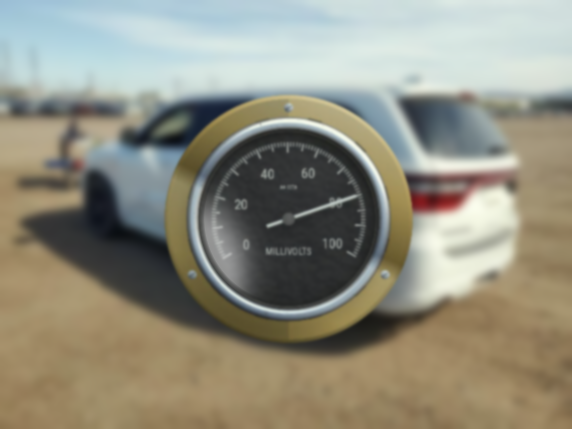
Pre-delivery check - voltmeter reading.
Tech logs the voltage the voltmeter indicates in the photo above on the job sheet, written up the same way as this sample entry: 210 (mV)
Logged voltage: 80 (mV)
